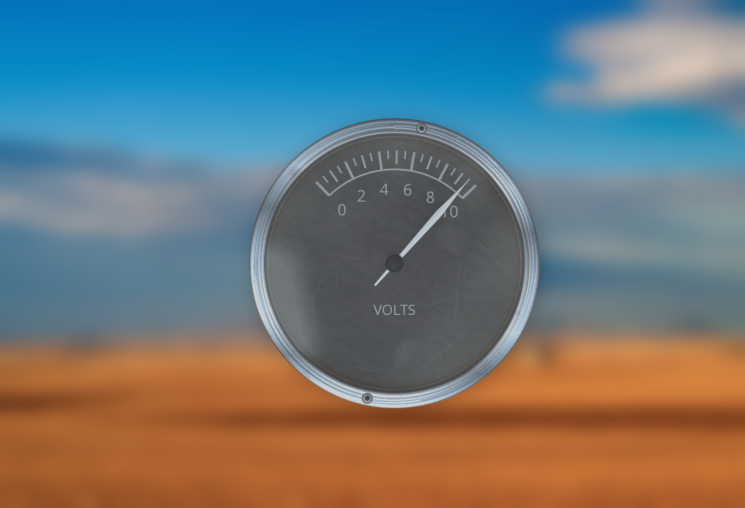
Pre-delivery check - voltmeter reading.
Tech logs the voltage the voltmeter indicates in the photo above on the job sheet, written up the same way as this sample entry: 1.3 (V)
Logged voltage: 9.5 (V)
